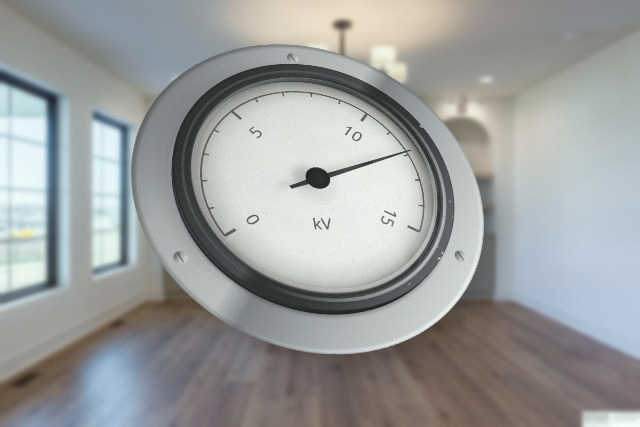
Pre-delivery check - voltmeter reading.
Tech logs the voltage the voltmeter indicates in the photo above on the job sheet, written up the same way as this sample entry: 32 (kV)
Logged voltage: 12 (kV)
